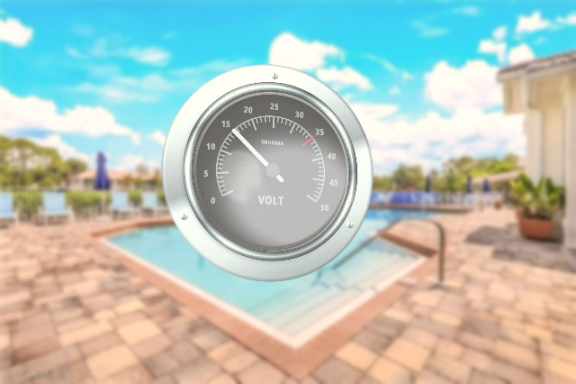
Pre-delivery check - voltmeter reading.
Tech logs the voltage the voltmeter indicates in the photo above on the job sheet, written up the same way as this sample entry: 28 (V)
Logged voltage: 15 (V)
